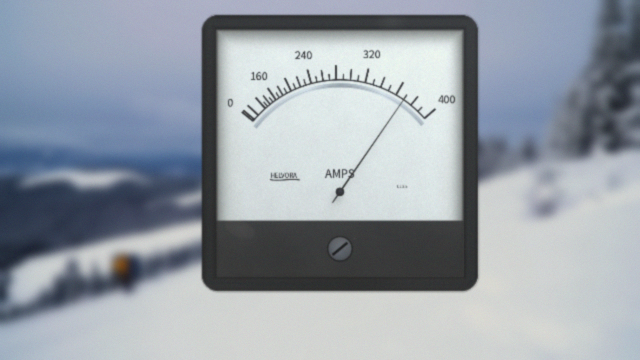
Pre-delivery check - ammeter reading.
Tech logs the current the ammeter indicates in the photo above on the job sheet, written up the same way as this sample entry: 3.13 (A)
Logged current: 370 (A)
